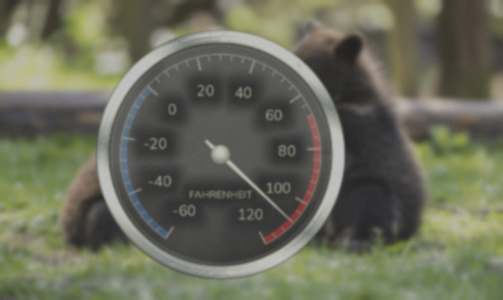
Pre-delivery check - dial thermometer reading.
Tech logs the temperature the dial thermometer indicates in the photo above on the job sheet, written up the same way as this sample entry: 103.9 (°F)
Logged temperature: 108 (°F)
